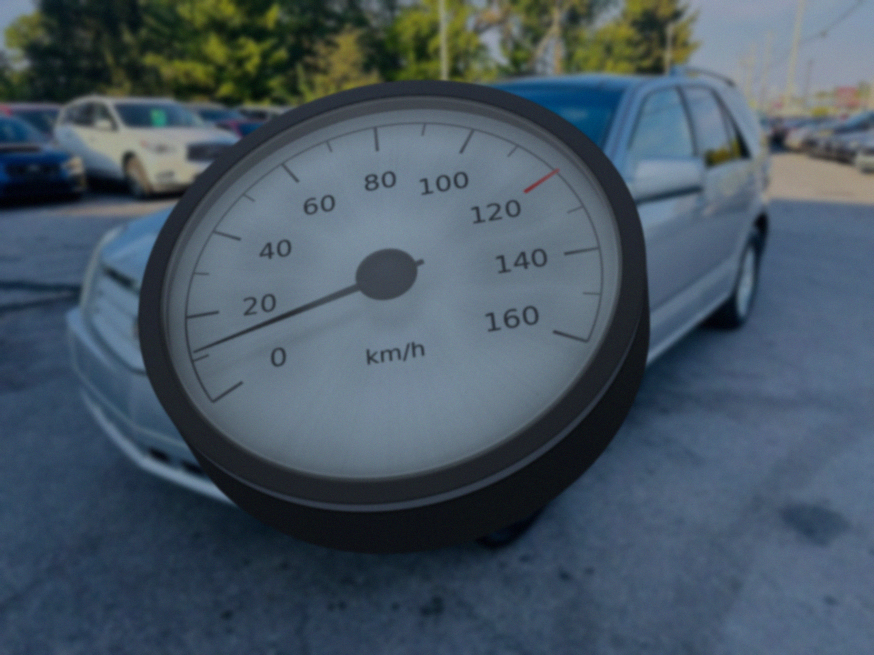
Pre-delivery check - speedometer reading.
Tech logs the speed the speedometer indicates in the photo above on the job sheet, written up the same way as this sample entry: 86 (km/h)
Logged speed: 10 (km/h)
